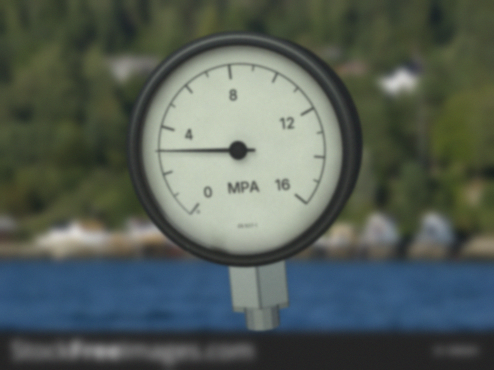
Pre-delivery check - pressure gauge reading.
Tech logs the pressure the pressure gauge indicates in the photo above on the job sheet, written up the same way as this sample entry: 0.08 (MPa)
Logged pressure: 3 (MPa)
